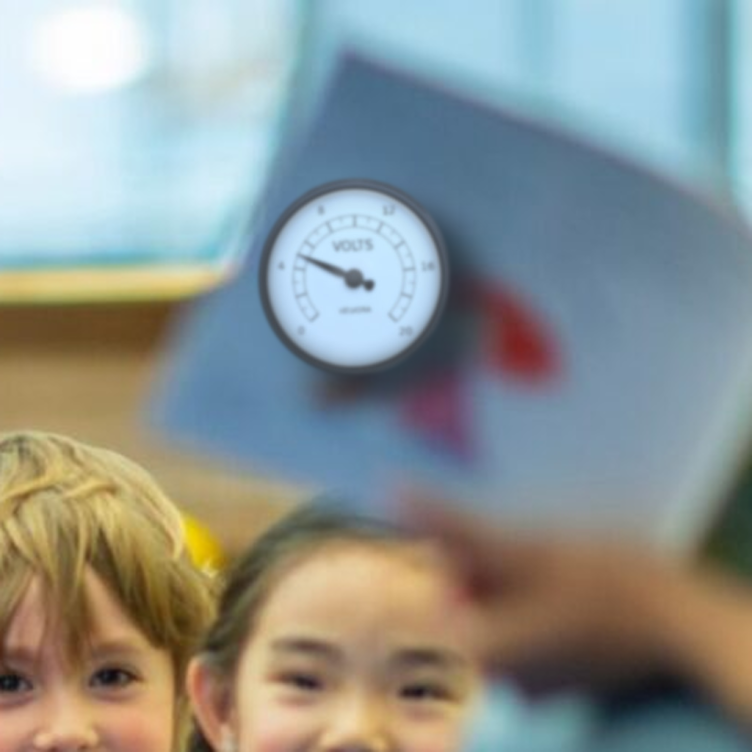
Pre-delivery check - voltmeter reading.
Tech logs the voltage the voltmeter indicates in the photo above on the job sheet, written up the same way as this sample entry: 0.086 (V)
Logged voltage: 5 (V)
